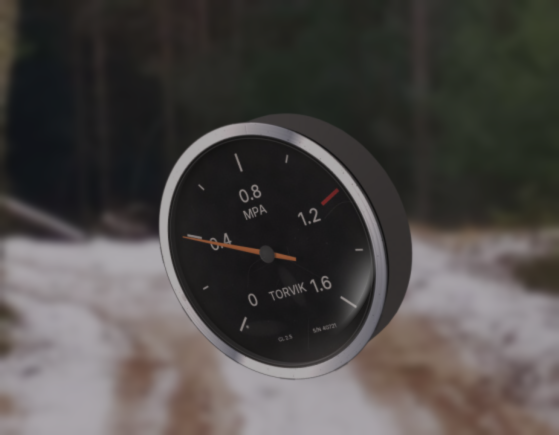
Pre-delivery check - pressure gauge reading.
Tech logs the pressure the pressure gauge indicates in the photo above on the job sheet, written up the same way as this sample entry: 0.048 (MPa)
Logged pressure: 0.4 (MPa)
